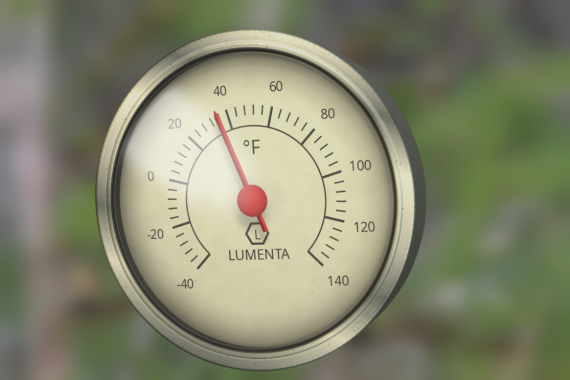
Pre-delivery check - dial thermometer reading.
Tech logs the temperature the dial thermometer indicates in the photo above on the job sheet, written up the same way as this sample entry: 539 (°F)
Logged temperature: 36 (°F)
